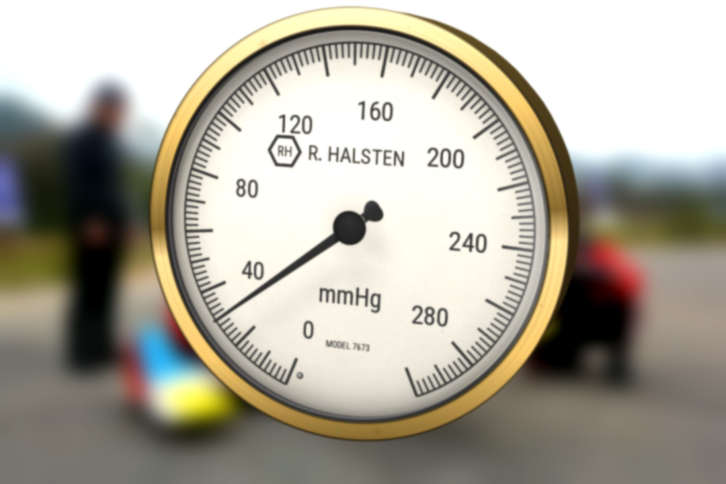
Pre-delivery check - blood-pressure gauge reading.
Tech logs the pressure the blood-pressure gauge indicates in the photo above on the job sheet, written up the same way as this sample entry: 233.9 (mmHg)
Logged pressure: 30 (mmHg)
